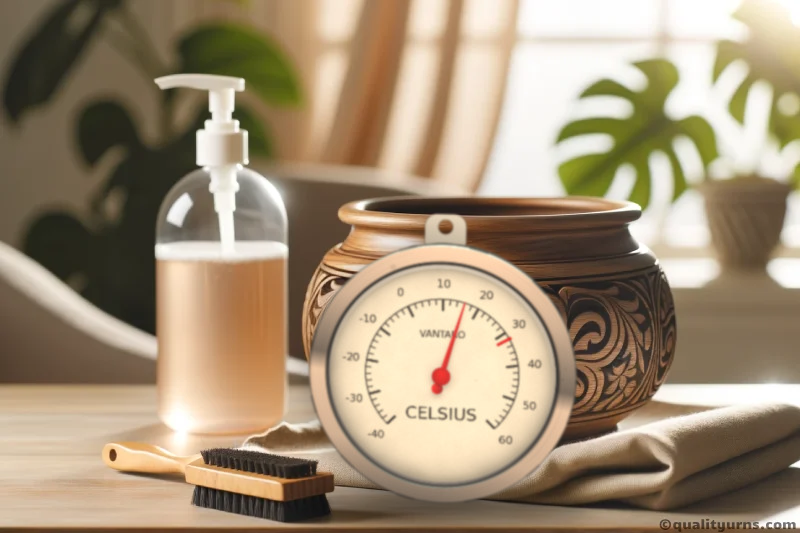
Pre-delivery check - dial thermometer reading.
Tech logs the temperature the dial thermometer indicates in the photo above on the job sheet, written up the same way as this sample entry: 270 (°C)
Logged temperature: 16 (°C)
